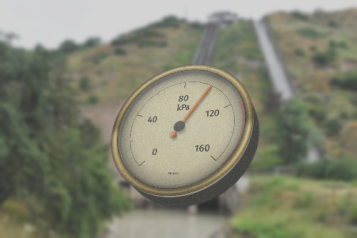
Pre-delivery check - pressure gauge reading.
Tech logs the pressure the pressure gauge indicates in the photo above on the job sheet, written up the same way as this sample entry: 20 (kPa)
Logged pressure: 100 (kPa)
